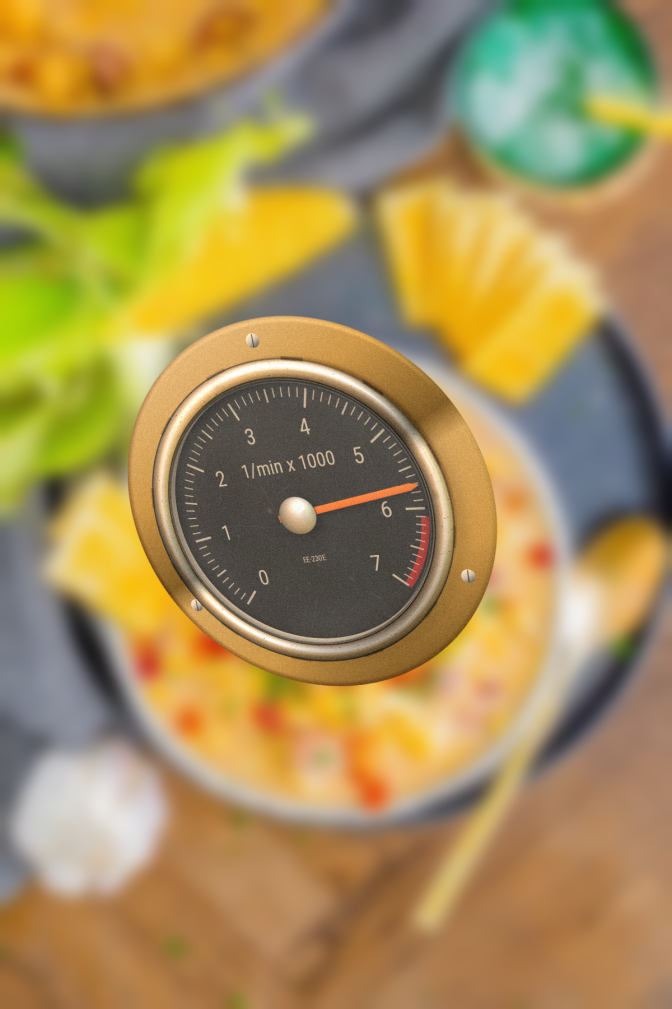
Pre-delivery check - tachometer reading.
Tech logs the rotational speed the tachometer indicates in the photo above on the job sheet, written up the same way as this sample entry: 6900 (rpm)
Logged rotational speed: 5700 (rpm)
